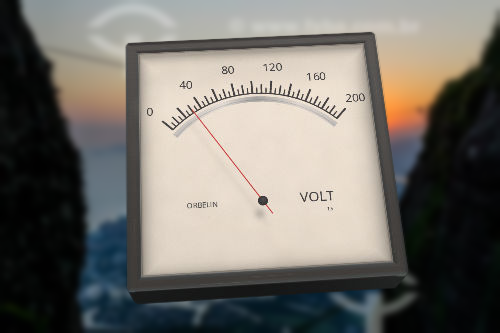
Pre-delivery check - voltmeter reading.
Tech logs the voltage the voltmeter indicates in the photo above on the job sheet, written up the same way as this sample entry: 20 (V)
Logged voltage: 30 (V)
